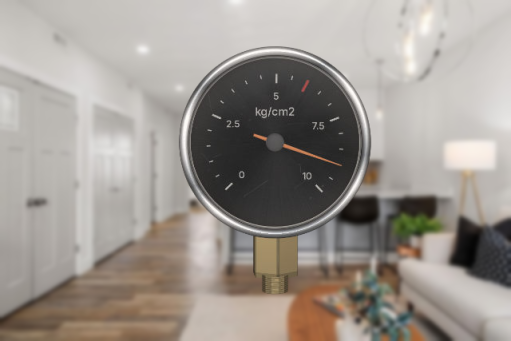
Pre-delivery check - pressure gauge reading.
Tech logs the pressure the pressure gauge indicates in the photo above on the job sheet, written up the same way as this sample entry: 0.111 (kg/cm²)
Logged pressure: 9 (kg/cm²)
